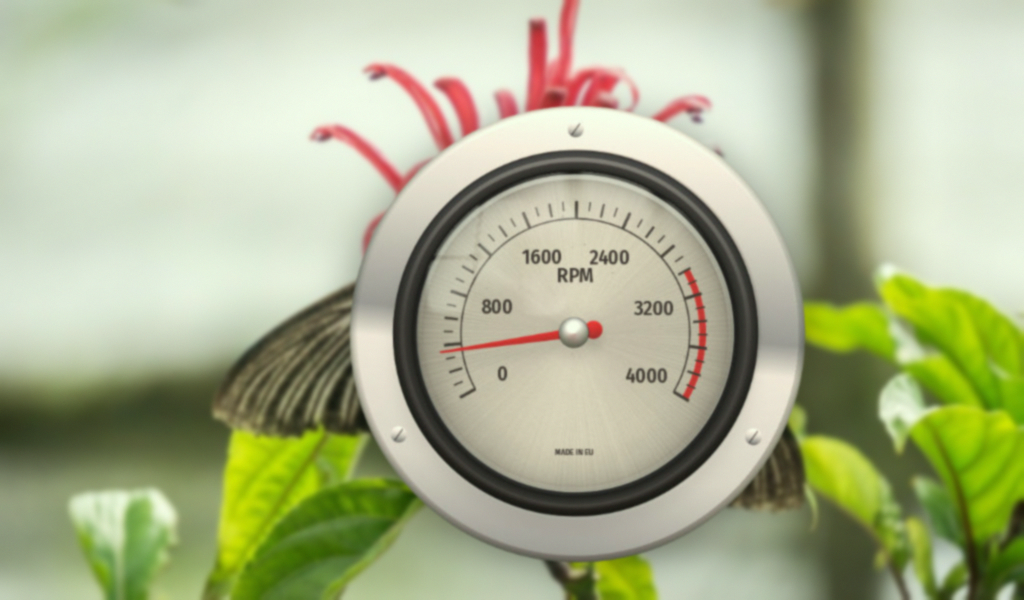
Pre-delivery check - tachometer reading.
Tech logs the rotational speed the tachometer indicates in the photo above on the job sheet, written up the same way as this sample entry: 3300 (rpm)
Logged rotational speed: 350 (rpm)
